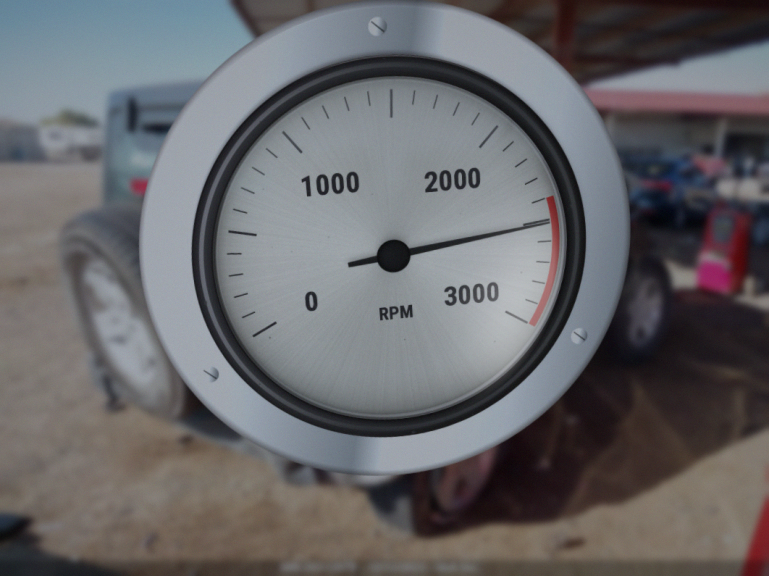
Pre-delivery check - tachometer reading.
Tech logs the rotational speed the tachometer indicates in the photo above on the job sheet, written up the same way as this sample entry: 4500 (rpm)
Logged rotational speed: 2500 (rpm)
